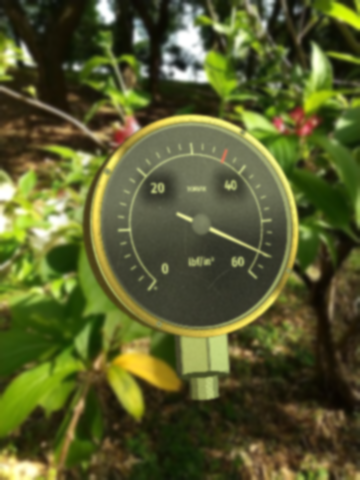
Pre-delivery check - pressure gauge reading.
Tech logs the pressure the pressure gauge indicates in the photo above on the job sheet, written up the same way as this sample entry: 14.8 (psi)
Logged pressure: 56 (psi)
